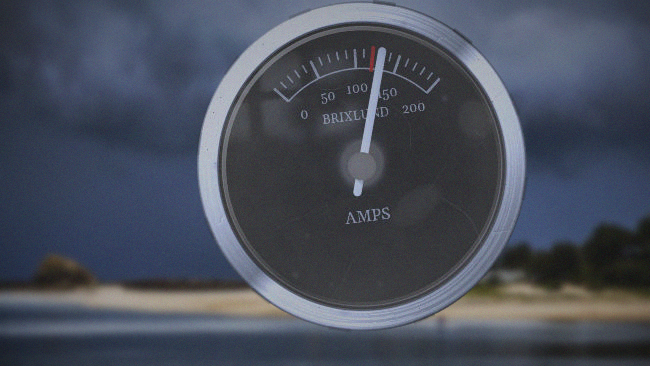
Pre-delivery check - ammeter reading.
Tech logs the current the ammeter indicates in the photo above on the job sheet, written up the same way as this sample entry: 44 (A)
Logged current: 130 (A)
